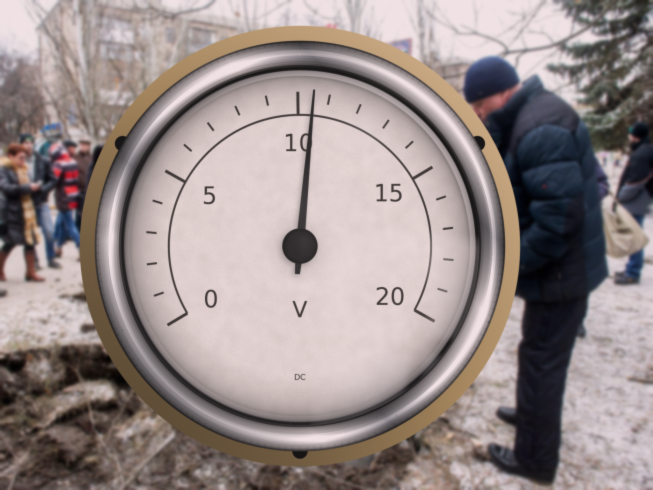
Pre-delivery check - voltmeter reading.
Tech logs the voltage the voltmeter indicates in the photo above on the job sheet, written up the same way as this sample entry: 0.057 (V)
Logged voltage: 10.5 (V)
